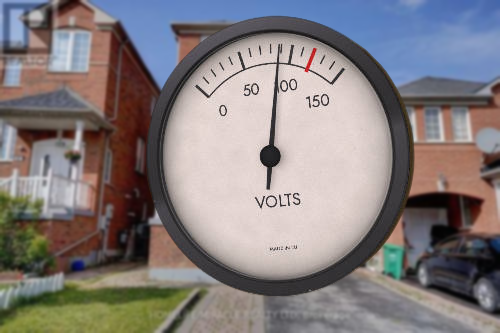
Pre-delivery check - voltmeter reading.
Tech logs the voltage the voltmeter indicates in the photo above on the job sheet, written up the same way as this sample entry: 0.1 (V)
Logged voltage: 90 (V)
